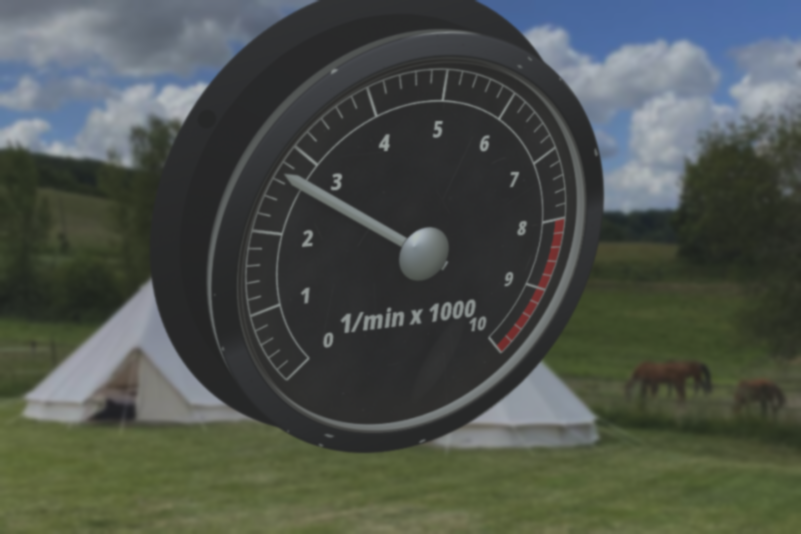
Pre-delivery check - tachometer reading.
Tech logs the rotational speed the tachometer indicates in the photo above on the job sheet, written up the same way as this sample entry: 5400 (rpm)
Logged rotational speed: 2700 (rpm)
